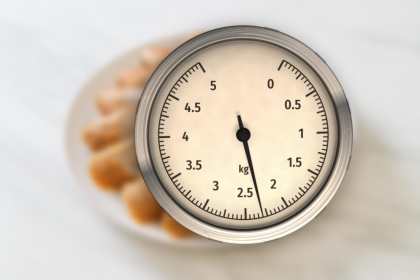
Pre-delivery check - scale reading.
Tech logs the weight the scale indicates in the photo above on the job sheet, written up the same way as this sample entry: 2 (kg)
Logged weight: 2.3 (kg)
